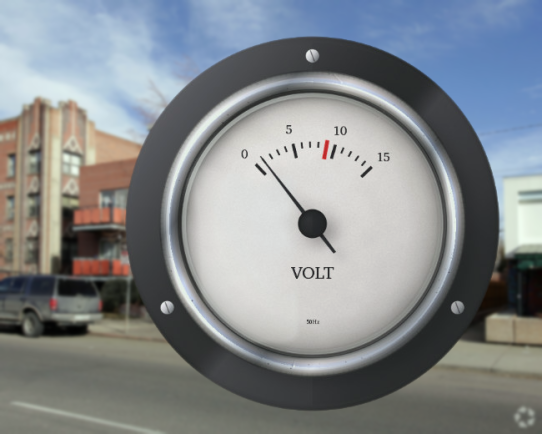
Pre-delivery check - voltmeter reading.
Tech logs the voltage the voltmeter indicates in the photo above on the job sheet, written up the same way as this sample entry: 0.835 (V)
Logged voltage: 1 (V)
